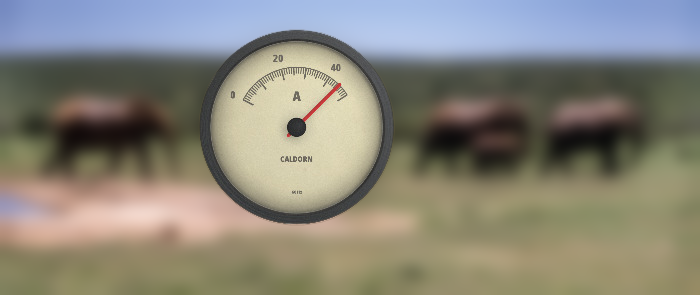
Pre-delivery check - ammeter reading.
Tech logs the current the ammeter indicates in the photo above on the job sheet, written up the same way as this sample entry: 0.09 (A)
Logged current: 45 (A)
